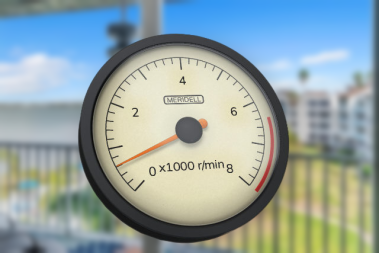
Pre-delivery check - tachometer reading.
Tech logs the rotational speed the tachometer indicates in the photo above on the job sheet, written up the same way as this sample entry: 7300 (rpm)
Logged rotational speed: 600 (rpm)
